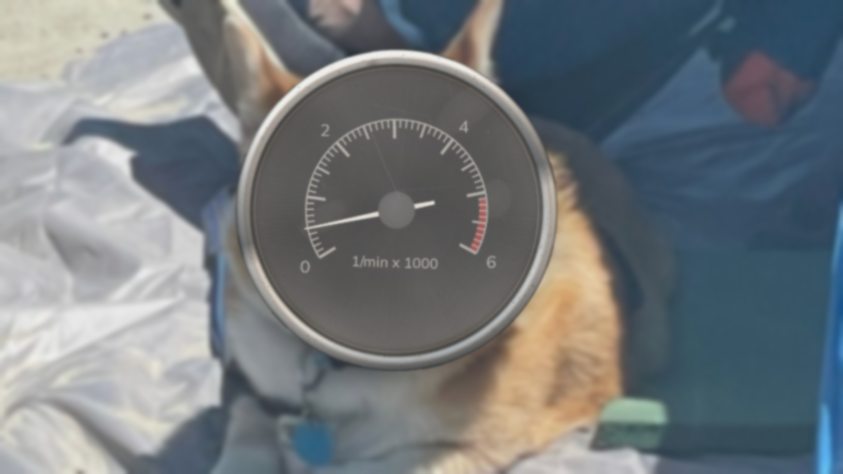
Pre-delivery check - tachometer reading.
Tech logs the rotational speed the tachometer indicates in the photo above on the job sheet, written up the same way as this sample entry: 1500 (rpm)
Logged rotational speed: 500 (rpm)
